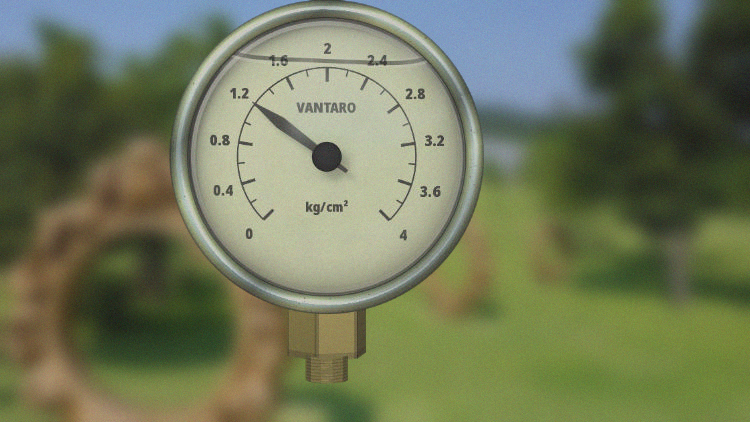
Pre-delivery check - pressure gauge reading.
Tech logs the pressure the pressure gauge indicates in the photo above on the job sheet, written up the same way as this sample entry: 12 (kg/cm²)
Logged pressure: 1.2 (kg/cm²)
